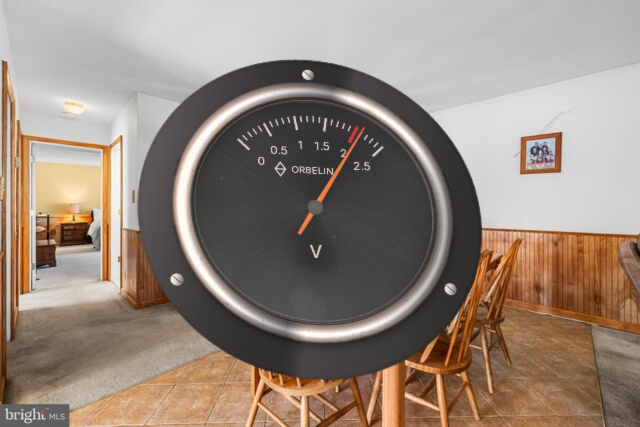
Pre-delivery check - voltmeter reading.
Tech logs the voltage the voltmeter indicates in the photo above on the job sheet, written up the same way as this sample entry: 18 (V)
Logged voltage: 2.1 (V)
